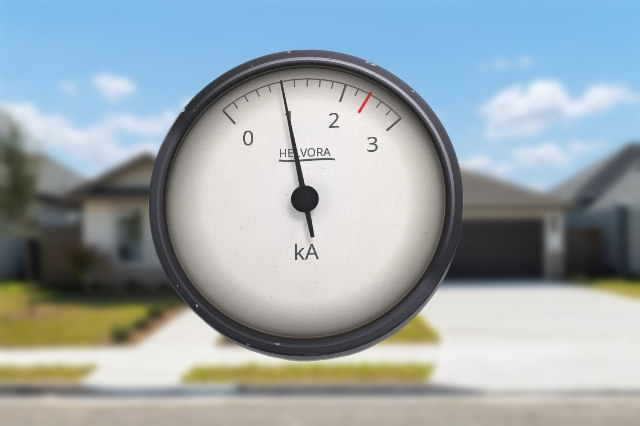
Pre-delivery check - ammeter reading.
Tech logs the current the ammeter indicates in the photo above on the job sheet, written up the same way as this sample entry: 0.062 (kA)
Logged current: 1 (kA)
